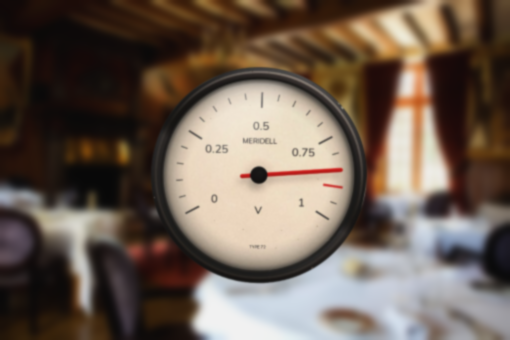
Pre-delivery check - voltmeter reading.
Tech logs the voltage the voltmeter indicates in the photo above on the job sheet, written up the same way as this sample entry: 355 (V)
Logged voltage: 0.85 (V)
